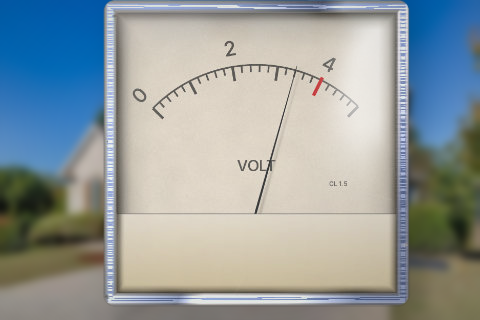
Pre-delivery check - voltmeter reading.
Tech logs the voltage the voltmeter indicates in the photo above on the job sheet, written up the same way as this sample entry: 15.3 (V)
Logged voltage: 3.4 (V)
